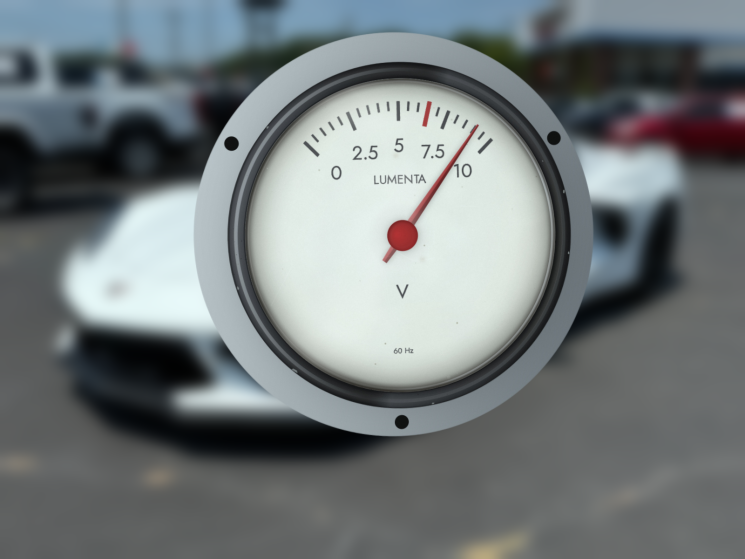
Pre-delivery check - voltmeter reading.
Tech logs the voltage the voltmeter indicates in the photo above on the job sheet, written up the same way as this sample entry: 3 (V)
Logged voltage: 9 (V)
